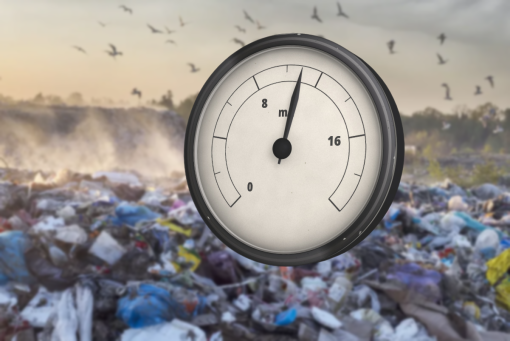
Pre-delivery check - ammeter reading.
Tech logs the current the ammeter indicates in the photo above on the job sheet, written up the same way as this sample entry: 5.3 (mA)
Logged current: 11 (mA)
